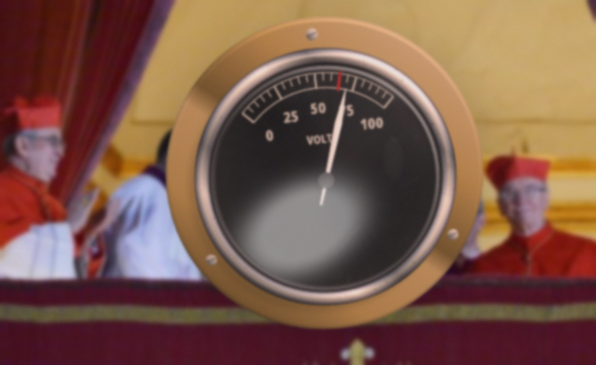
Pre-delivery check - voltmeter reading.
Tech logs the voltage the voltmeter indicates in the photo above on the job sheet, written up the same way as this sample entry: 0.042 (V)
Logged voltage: 70 (V)
